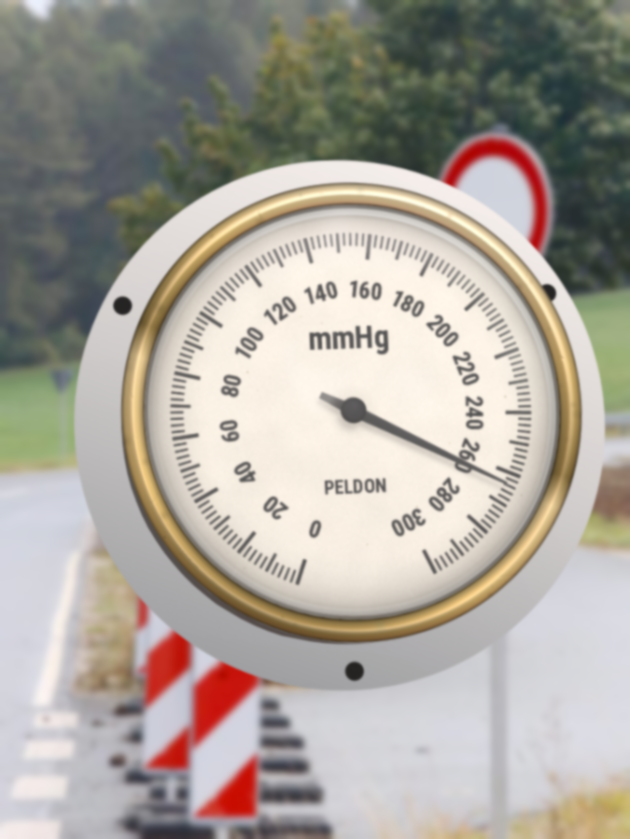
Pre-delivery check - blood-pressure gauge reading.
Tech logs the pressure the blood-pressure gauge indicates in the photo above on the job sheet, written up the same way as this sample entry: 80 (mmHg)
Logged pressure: 264 (mmHg)
